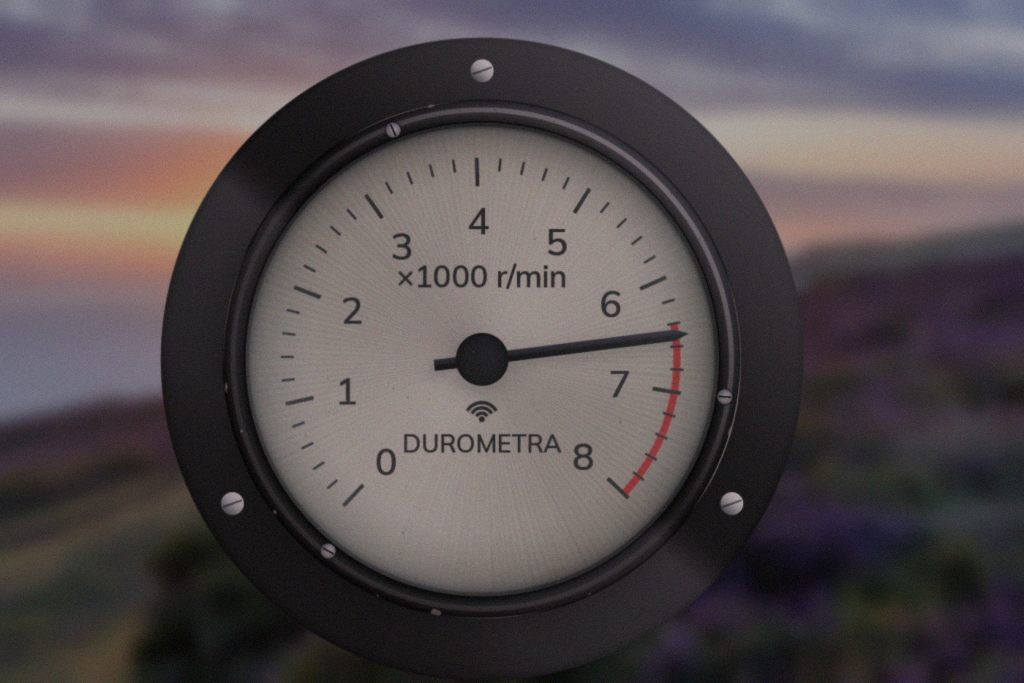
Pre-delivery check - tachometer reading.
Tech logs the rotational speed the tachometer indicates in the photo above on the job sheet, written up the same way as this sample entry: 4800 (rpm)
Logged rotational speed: 6500 (rpm)
